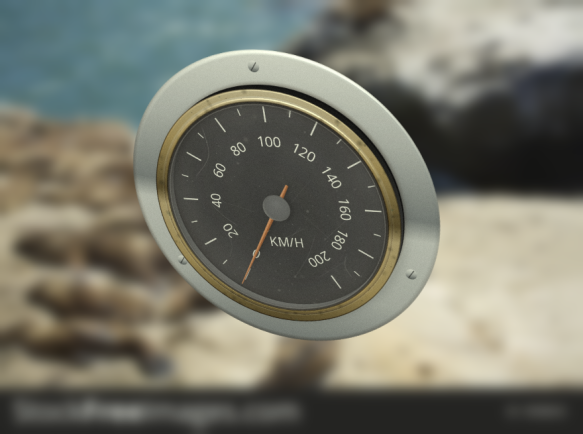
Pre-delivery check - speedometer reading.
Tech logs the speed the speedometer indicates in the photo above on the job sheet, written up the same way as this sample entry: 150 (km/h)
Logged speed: 0 (km/h)
